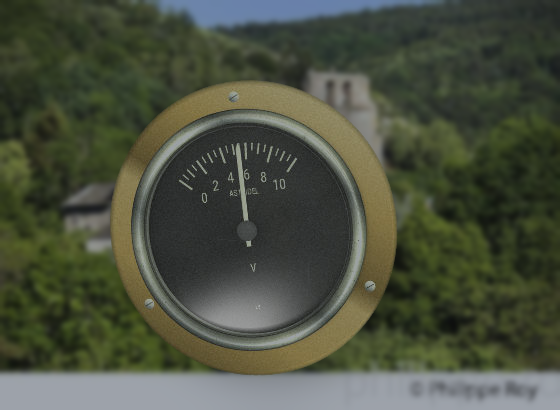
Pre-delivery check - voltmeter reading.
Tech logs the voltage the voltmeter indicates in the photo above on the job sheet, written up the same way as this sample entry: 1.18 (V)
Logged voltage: 5.5 (V)
